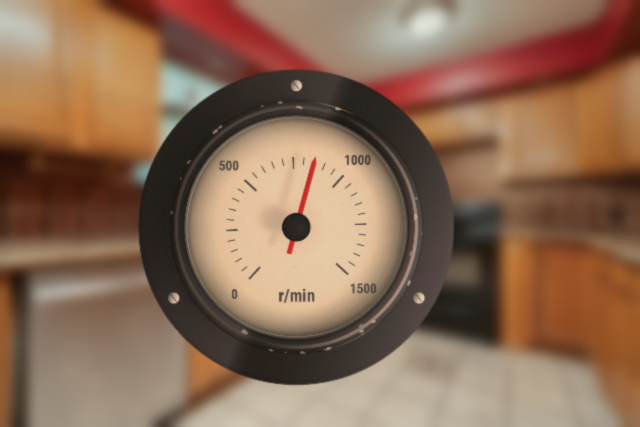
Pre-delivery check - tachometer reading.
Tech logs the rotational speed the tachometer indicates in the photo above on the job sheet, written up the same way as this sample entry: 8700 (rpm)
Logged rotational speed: 850 (rpm)
